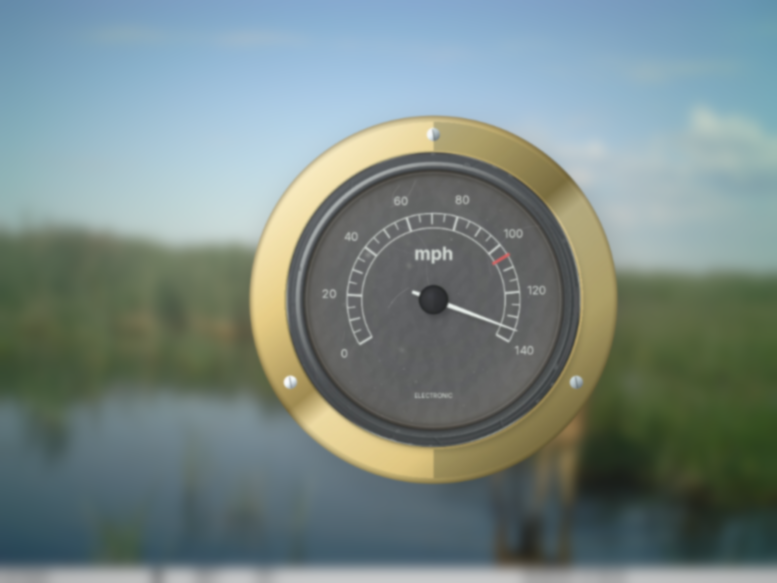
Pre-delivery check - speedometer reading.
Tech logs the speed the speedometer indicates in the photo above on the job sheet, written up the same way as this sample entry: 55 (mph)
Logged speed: 135 (mph)
